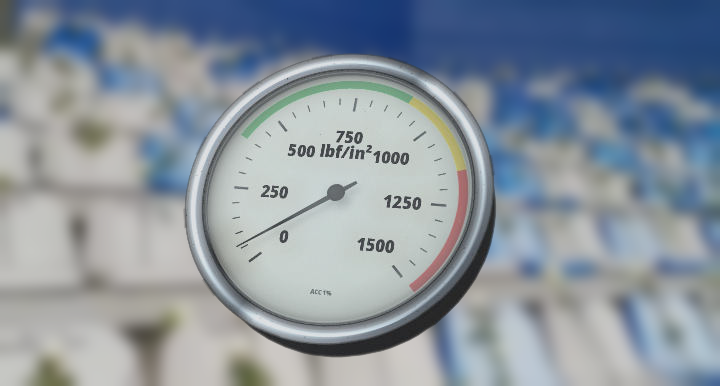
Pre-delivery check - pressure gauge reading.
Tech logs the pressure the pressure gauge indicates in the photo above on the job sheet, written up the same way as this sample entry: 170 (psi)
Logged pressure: 50 (psi)
